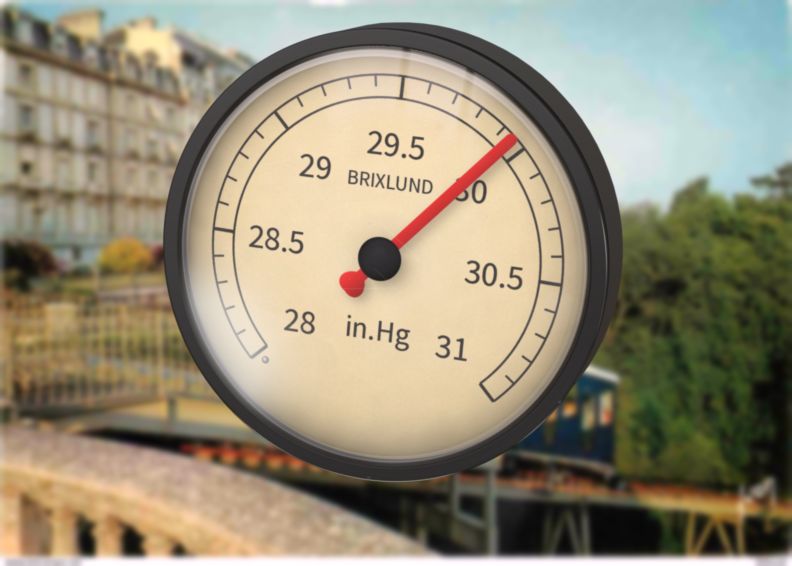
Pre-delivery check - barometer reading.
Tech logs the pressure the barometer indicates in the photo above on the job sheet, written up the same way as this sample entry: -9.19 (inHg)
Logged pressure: 29.95 (inHg)
